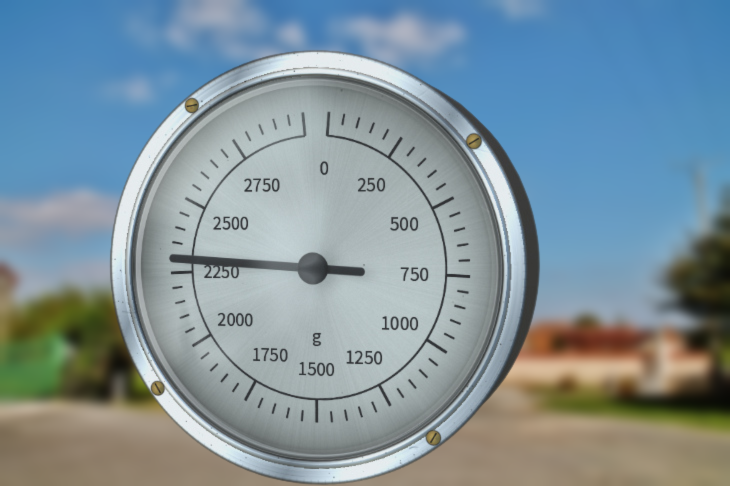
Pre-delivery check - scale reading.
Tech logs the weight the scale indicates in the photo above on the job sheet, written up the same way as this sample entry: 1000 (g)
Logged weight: 2300 (g)
